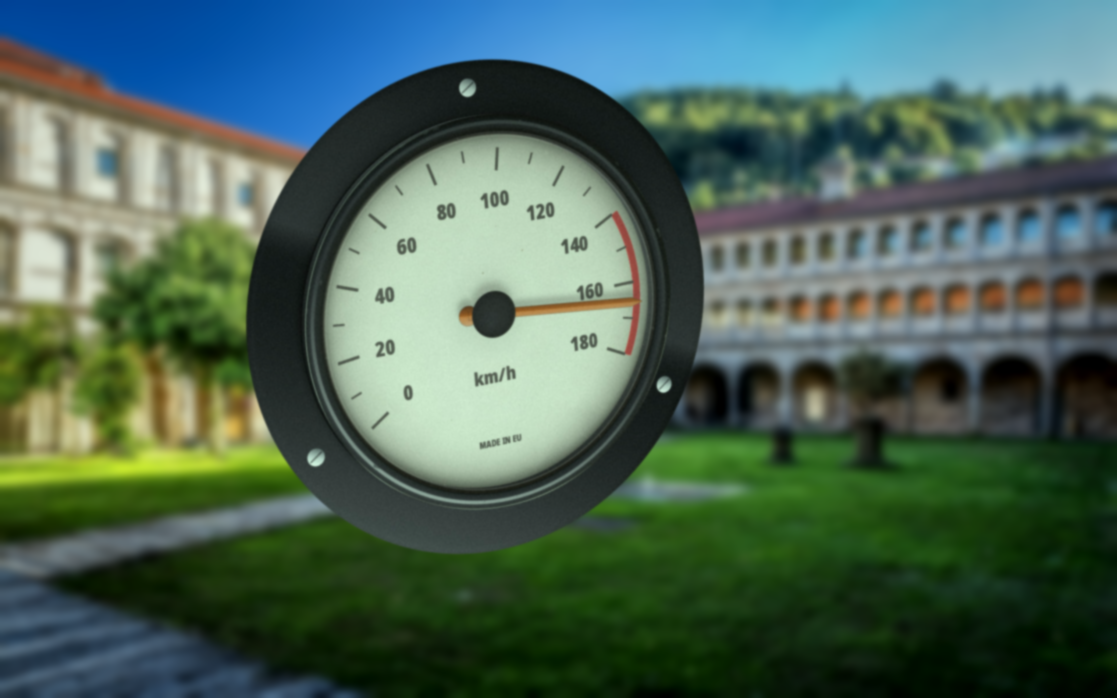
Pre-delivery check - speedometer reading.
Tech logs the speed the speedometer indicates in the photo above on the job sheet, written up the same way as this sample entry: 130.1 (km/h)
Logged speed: 165 (km/h)
